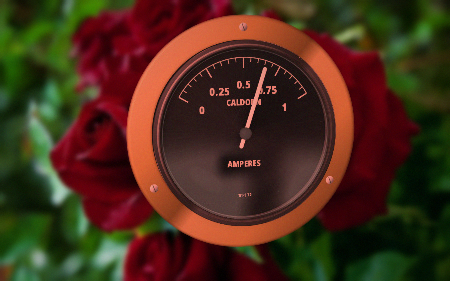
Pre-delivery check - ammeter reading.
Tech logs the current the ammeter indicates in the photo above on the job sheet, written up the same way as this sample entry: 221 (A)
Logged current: 0.65 (A)
